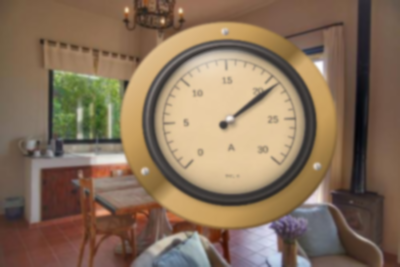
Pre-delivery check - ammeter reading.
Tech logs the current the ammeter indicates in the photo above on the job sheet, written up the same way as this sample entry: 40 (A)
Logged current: 21 (A)
